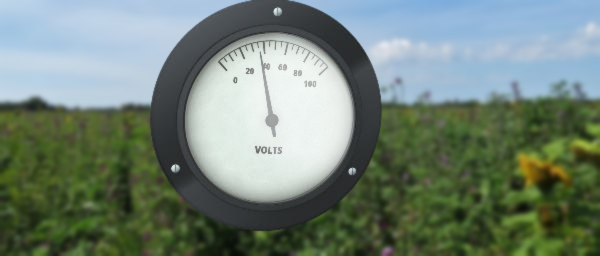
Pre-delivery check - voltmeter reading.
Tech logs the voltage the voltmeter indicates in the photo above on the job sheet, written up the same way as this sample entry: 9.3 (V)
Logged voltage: 35 (V)
